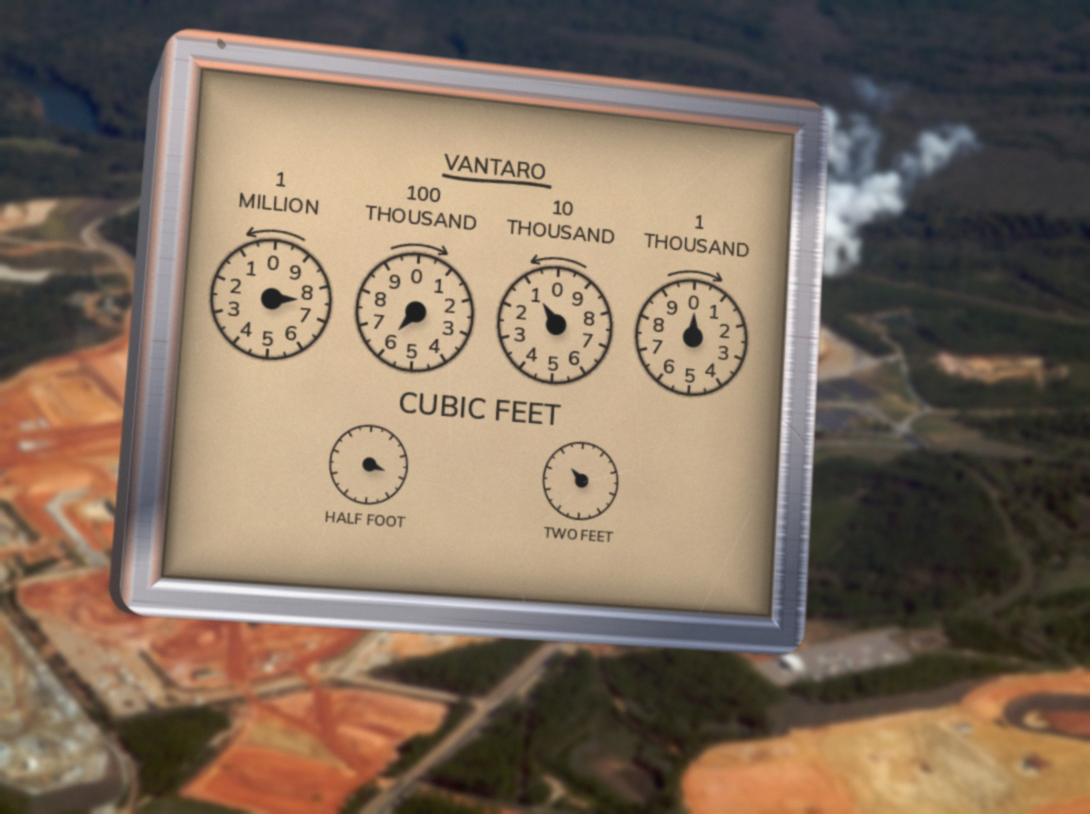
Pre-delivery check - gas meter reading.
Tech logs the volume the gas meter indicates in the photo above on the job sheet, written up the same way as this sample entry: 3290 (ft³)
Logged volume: 761000 (ft³)
